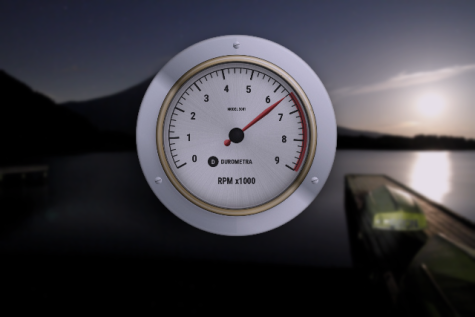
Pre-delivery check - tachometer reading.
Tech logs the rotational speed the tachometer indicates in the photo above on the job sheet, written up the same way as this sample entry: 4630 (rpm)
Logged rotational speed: 6400 (rpm)
